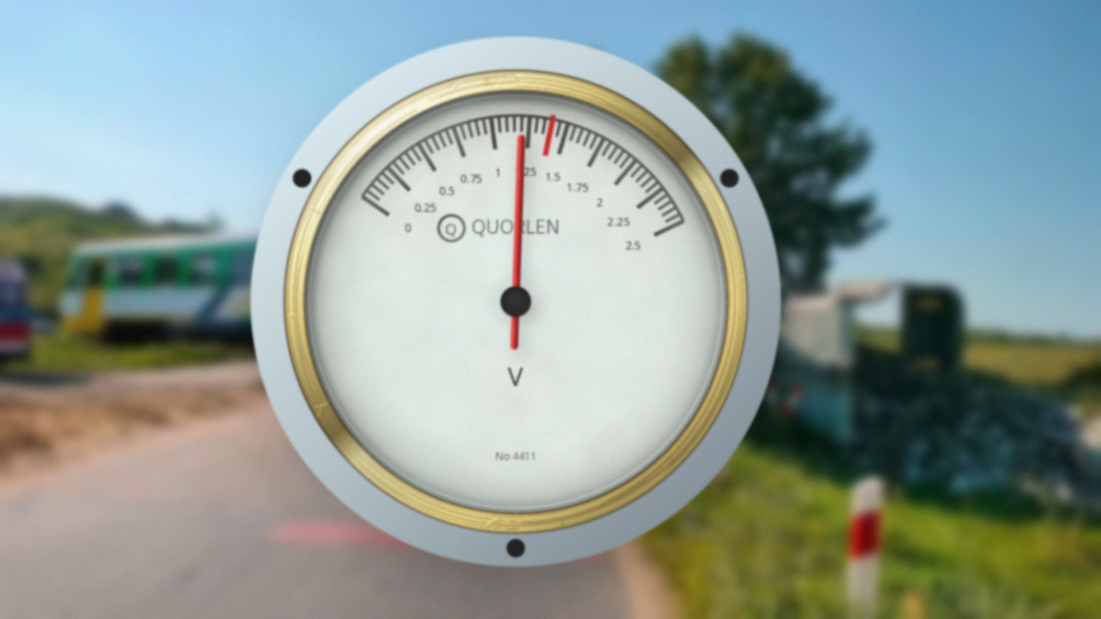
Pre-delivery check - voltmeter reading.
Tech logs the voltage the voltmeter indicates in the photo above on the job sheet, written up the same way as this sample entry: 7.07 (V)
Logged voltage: 1.2 (V)
